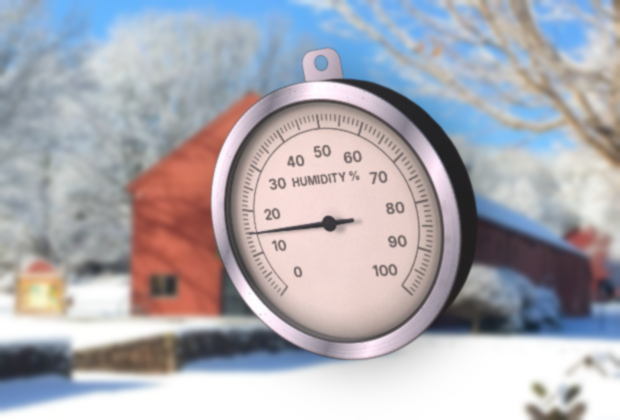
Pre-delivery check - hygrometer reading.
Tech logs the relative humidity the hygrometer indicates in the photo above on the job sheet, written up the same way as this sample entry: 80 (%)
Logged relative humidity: 15 (%)
